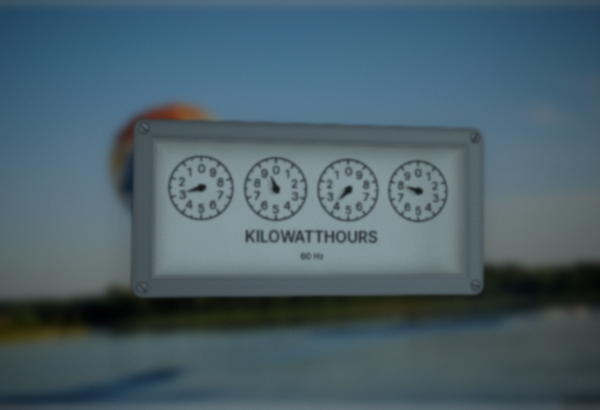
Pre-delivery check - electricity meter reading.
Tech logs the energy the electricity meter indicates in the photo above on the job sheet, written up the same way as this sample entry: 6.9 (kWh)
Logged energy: 2938 (kWh)
